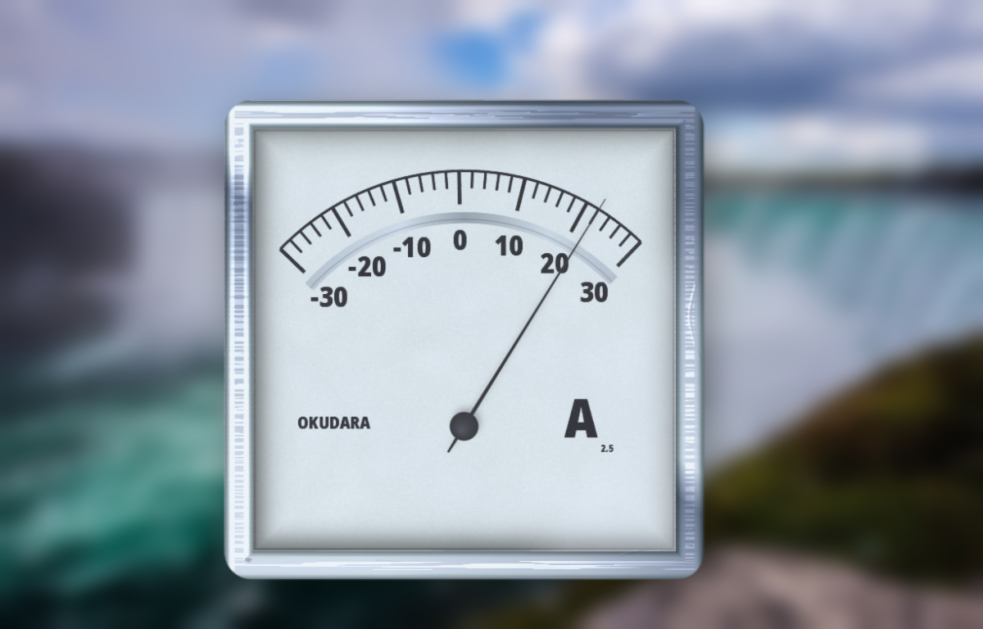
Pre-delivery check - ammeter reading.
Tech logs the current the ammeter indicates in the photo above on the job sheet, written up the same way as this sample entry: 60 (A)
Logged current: 22 (A)
